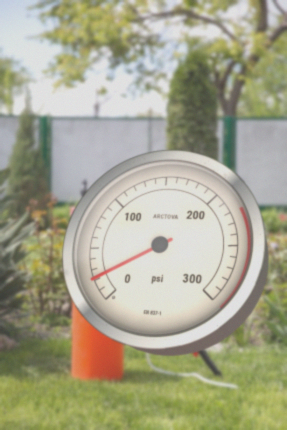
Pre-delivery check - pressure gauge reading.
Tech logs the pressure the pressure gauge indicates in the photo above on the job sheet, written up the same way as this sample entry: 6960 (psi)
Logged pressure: 20 (psi)
